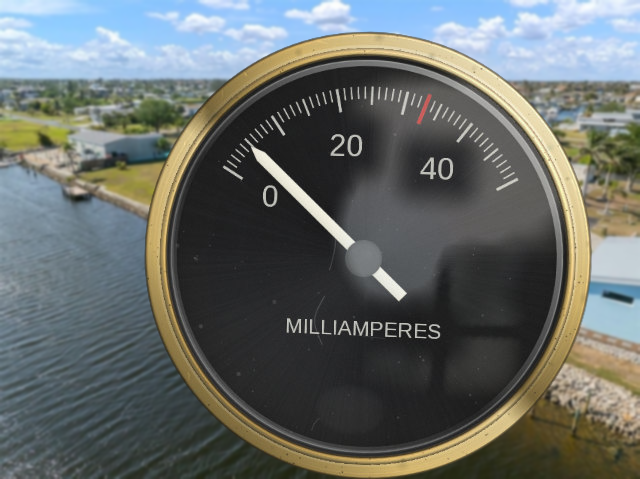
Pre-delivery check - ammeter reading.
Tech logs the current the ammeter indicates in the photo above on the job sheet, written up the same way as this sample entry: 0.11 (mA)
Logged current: 5 (mA)
